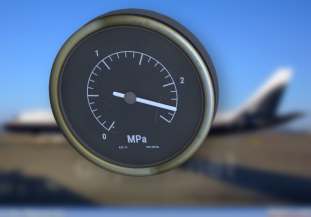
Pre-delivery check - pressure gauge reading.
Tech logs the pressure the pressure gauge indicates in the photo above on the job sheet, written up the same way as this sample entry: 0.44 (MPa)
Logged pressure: 2.3 (MPa)
